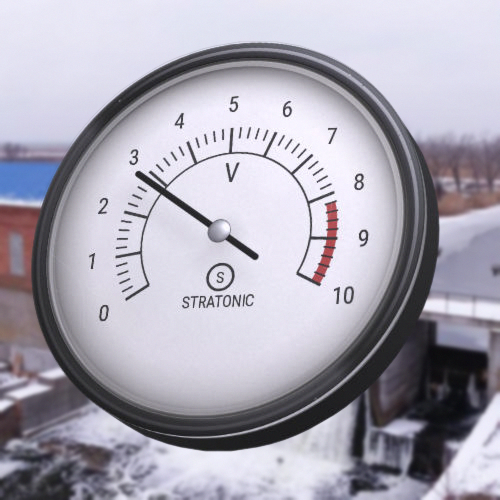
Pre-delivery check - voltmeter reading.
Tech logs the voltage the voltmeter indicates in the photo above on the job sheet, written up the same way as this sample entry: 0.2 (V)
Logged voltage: 2.8 (V)
